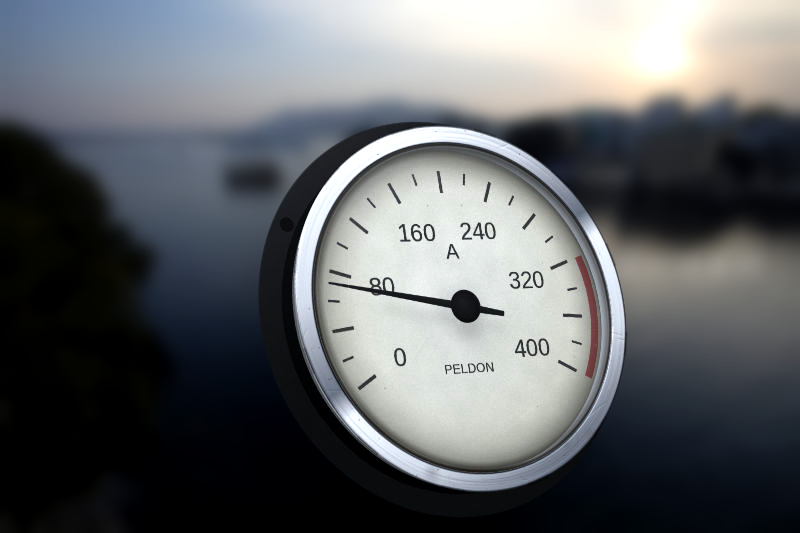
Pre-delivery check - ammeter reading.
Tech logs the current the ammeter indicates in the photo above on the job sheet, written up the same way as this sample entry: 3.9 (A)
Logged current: 70 (A)
